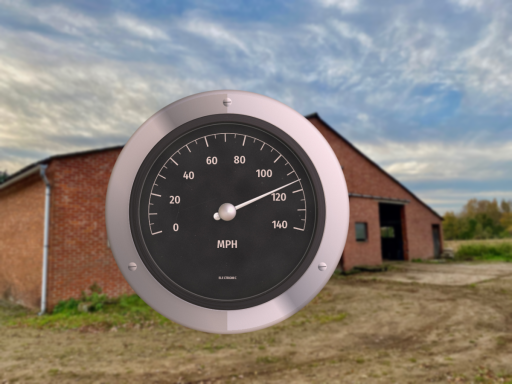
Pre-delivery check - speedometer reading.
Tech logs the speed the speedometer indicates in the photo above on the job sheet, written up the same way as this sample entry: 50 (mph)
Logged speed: 115 (mph)
